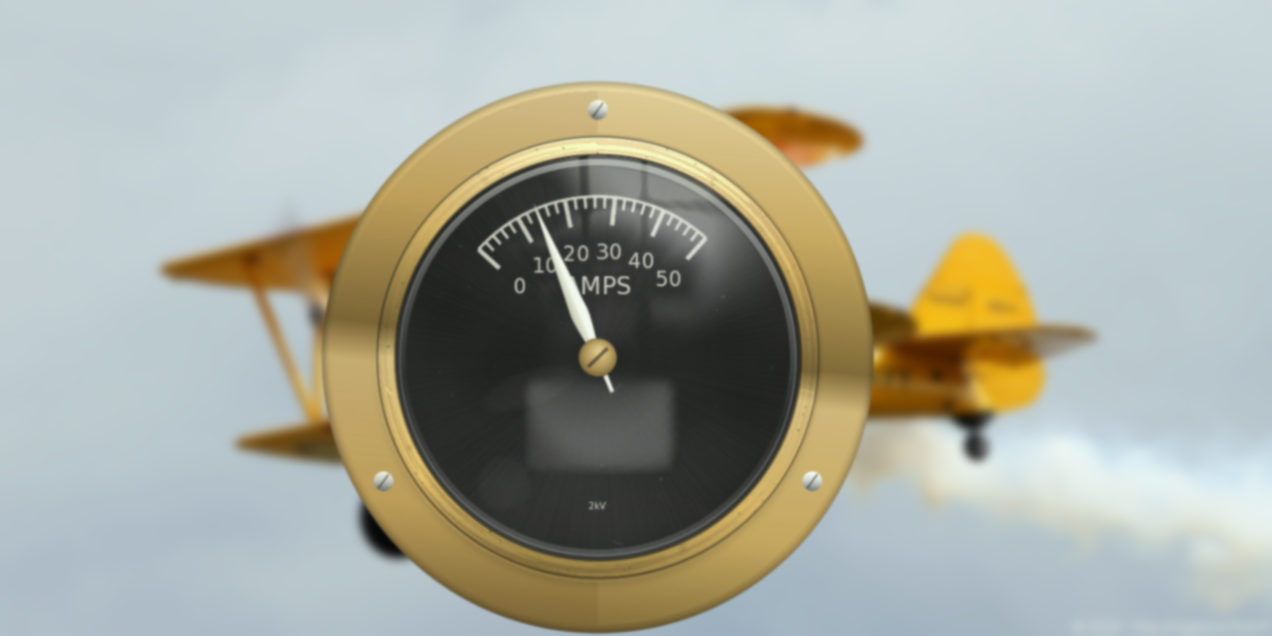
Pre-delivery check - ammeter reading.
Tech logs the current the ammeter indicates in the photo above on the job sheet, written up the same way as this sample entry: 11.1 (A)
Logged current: 14 (A)
